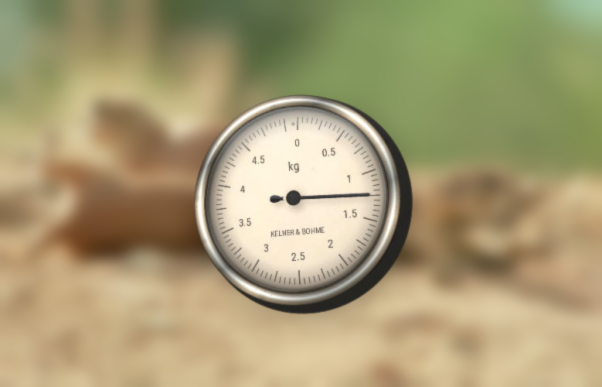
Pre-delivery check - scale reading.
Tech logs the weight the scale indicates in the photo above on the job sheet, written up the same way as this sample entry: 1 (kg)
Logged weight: 1.25 (kg)
